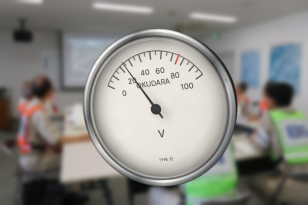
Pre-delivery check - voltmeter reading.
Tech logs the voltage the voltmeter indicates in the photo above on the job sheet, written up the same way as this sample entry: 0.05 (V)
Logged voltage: 25 (V)
